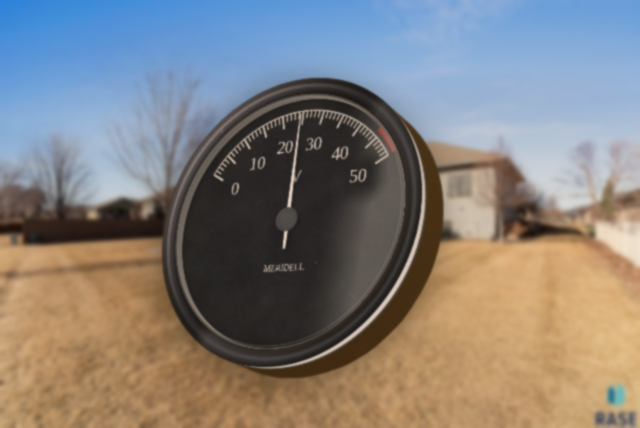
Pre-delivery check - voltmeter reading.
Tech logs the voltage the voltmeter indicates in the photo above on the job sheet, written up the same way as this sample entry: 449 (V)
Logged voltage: 25 (V)
